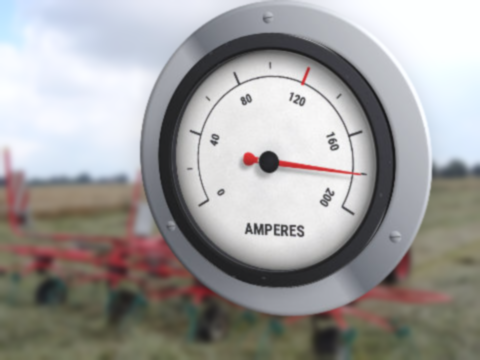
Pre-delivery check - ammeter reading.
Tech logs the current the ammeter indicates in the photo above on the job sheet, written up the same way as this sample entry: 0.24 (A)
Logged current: 180 (A)
